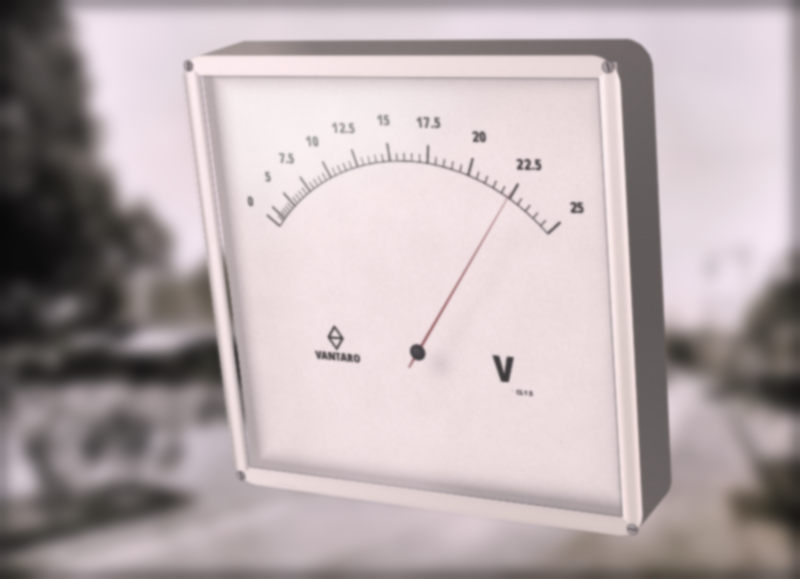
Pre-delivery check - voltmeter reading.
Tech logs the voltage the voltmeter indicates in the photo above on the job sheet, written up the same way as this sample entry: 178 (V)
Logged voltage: 22.5 (V)
